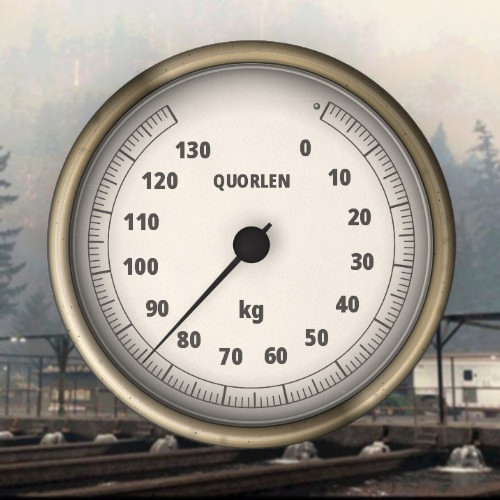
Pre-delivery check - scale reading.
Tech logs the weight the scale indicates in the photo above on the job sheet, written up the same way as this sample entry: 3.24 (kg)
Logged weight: 84 (kg)
